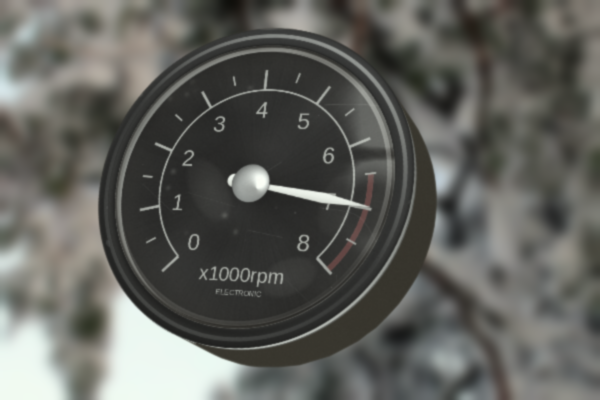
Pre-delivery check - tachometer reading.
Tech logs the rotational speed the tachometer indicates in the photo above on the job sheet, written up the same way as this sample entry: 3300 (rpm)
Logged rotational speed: 7000 (rpm)
